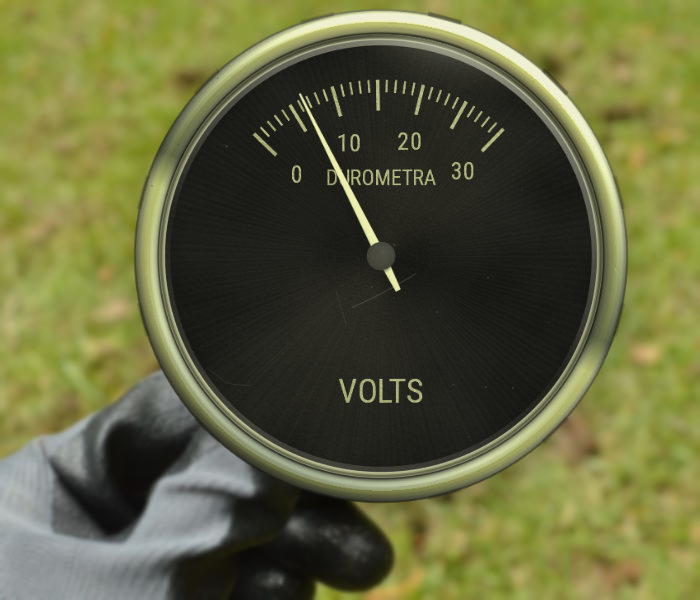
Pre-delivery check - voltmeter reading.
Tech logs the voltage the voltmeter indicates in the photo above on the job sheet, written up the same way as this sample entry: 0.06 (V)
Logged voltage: 6.5 (V)
